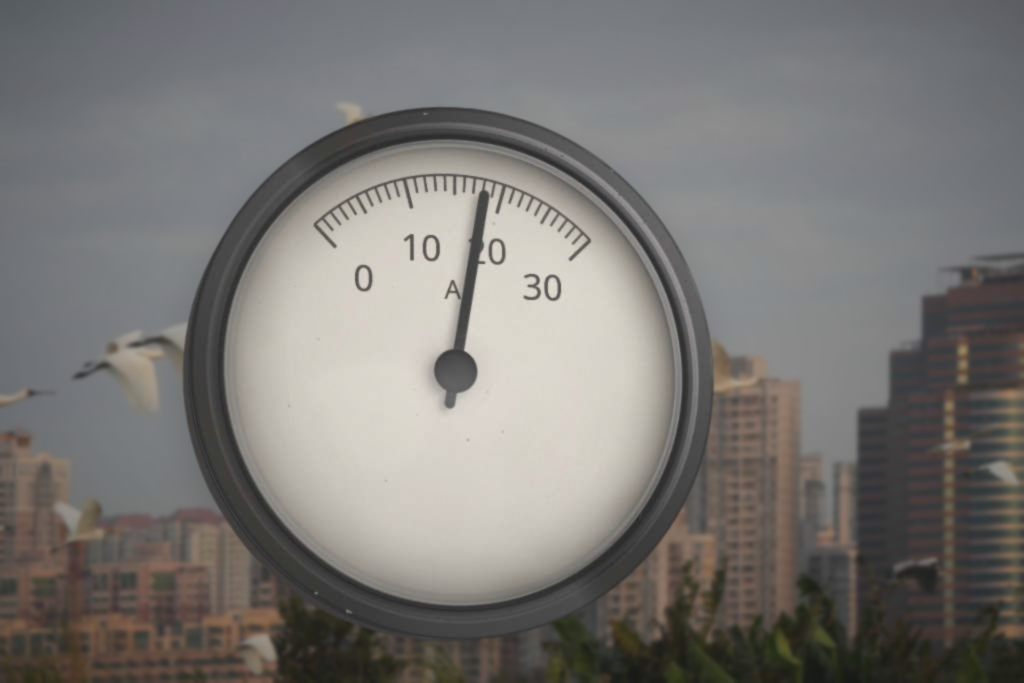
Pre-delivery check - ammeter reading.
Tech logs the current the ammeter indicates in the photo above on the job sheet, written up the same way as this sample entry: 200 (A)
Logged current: 18 (A)
